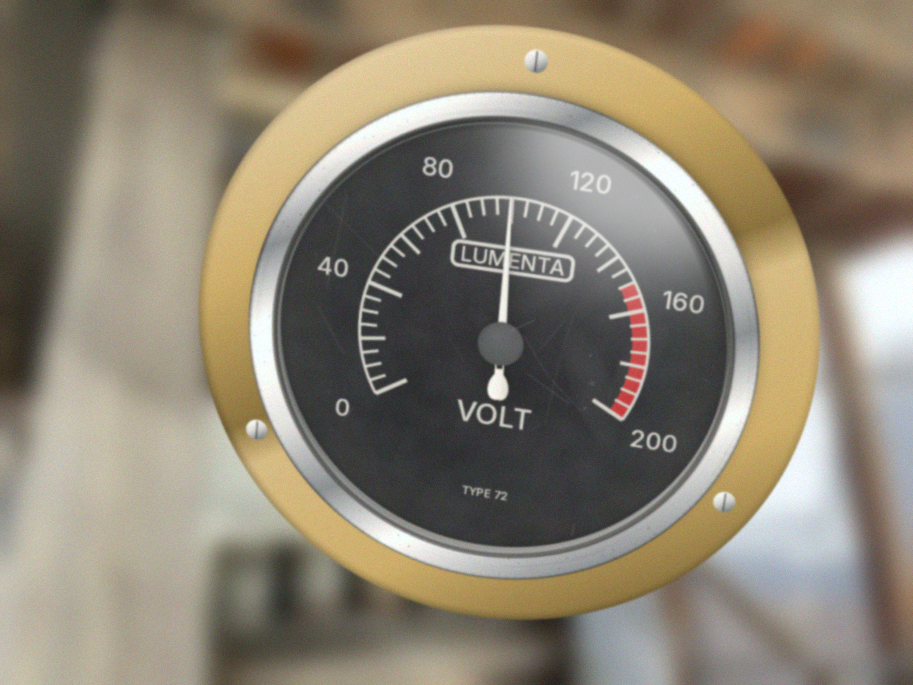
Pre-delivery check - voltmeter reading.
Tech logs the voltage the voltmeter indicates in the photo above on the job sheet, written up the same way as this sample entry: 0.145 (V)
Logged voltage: 100 (V)
